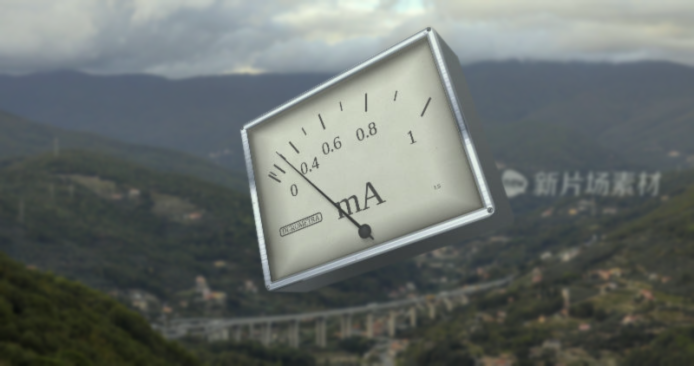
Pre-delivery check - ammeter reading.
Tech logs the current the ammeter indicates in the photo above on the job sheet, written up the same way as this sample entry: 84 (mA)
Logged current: 0.3 (mA)
